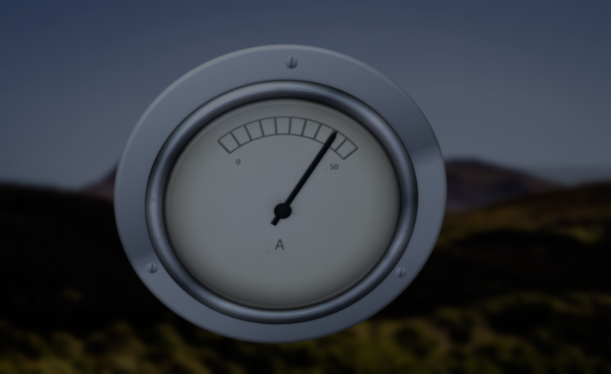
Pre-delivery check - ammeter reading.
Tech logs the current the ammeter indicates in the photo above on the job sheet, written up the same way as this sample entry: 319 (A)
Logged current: 40 (A)
